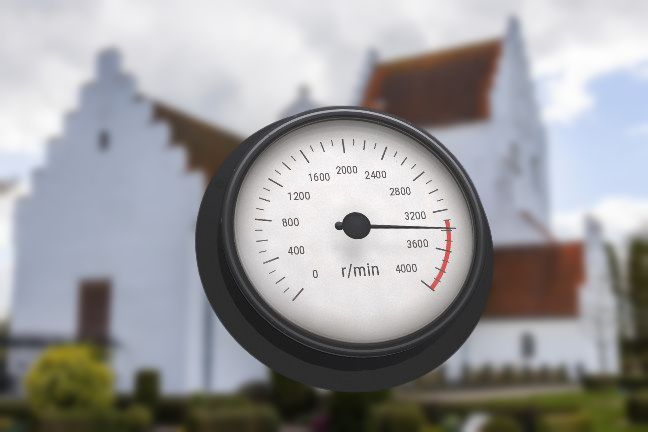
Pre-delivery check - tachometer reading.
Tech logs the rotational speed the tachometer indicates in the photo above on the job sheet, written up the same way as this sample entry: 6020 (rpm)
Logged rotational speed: 3400 (rpm)
